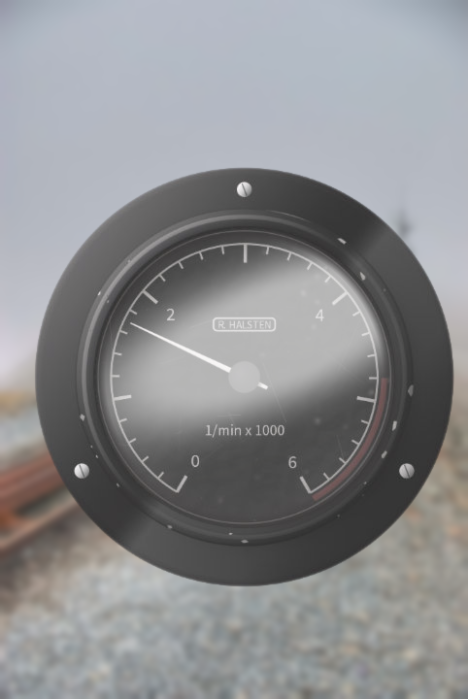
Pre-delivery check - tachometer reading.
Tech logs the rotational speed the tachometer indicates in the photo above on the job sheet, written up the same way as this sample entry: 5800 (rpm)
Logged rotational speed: 1700 (rpm)
